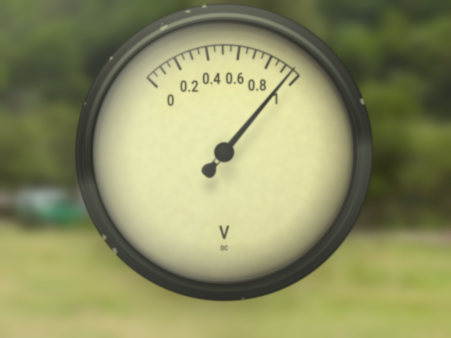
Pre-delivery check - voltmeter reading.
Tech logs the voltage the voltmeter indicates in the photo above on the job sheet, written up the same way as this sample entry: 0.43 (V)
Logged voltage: 0.95 (V)
